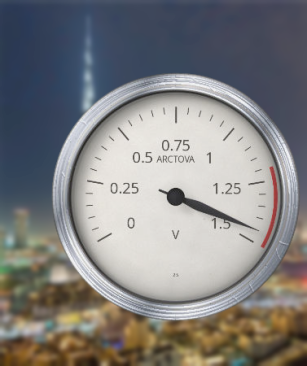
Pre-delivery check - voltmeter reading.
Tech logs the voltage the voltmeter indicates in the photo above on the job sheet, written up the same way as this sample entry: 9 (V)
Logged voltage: 1.45 (V)
